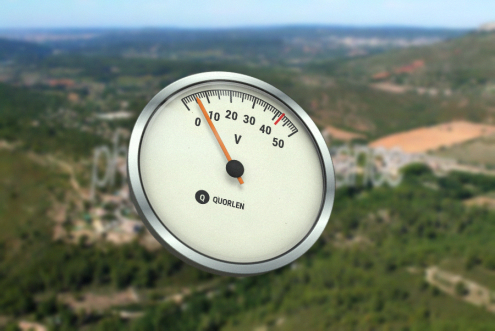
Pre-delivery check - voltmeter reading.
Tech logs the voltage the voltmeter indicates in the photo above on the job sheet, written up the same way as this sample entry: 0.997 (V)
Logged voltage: 5 (V)
